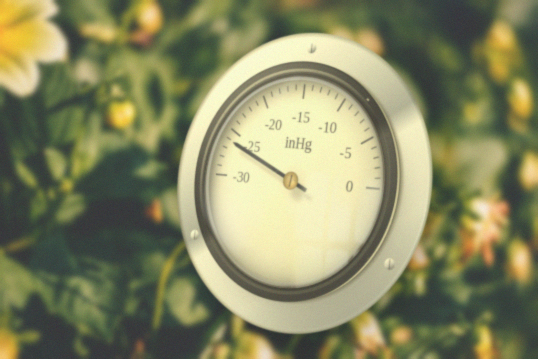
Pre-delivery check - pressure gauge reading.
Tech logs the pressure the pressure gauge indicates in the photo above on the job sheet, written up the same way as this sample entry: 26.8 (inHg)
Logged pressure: -26 (inHg)
